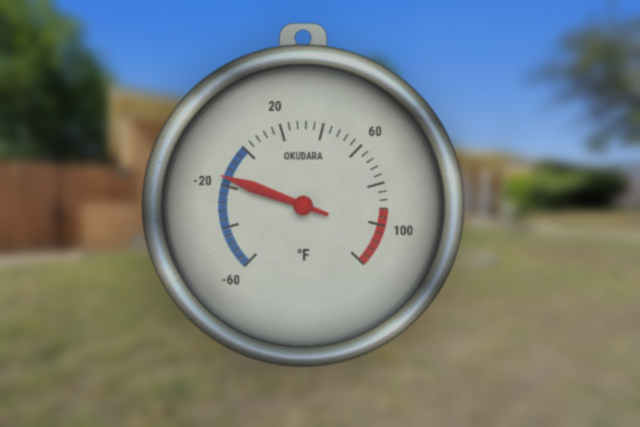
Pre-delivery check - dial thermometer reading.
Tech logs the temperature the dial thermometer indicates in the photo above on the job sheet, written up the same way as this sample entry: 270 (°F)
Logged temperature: -16 (°F)
